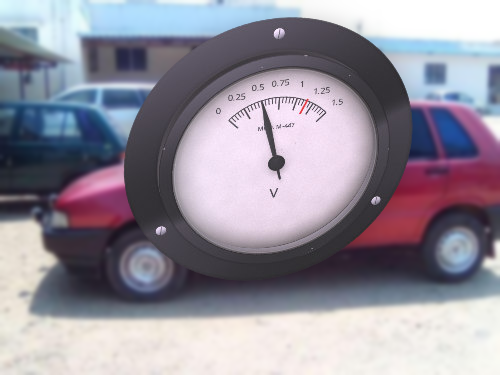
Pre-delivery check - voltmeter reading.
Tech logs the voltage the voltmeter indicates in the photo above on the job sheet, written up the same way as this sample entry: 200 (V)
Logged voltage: 0.5 (V)
